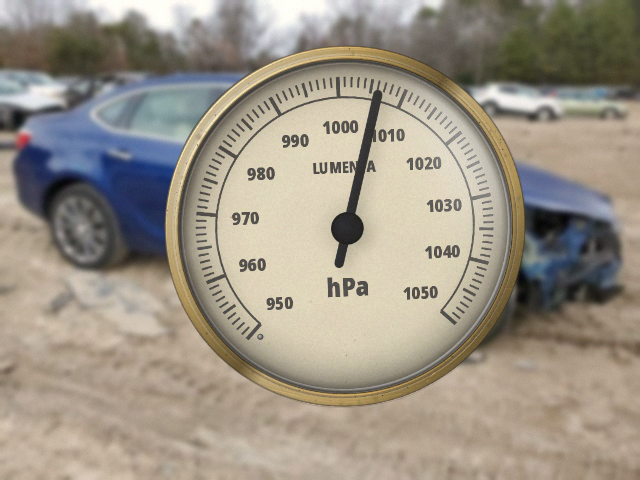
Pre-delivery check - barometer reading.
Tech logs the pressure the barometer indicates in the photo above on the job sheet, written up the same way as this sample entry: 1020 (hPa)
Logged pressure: 1006 (hPa)
